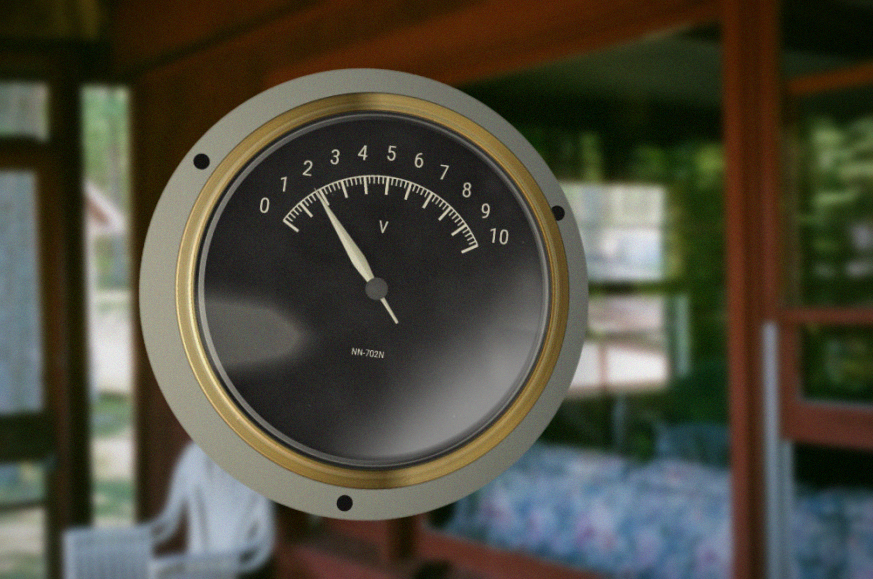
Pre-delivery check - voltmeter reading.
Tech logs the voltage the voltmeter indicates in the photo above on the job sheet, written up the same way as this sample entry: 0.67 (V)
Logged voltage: 1.8 (V)
